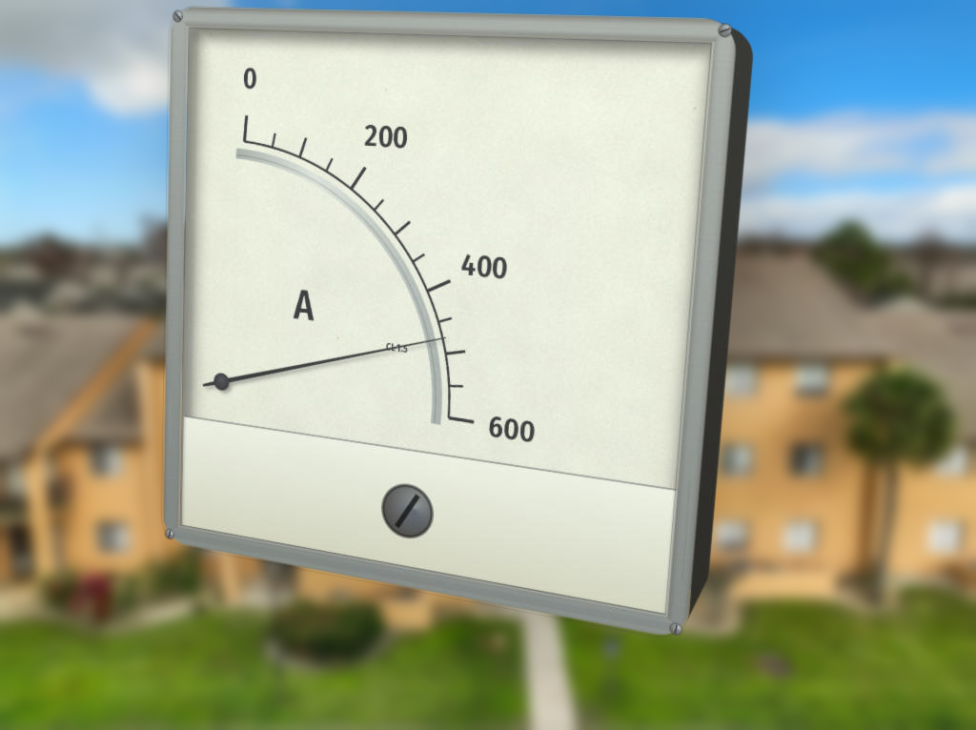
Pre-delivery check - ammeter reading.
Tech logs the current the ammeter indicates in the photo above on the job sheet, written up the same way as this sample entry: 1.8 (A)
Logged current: 475 (A)
